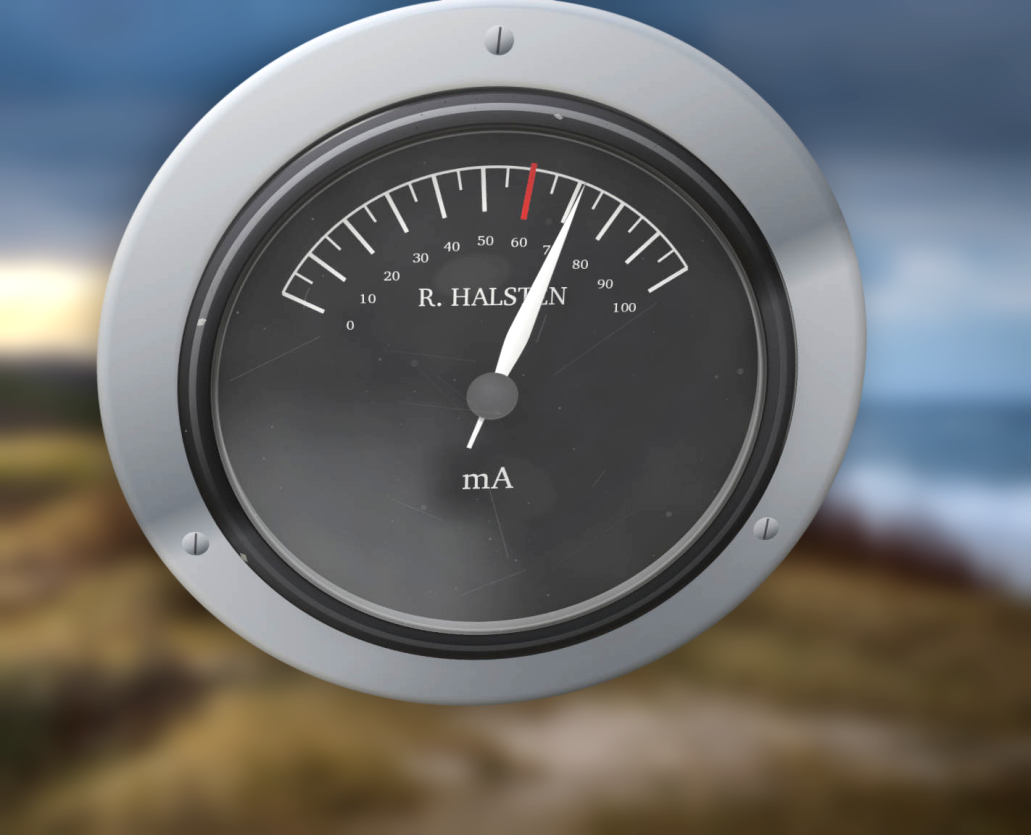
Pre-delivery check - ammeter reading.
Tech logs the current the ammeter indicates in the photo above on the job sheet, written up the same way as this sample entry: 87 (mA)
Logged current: 70 (mA)
